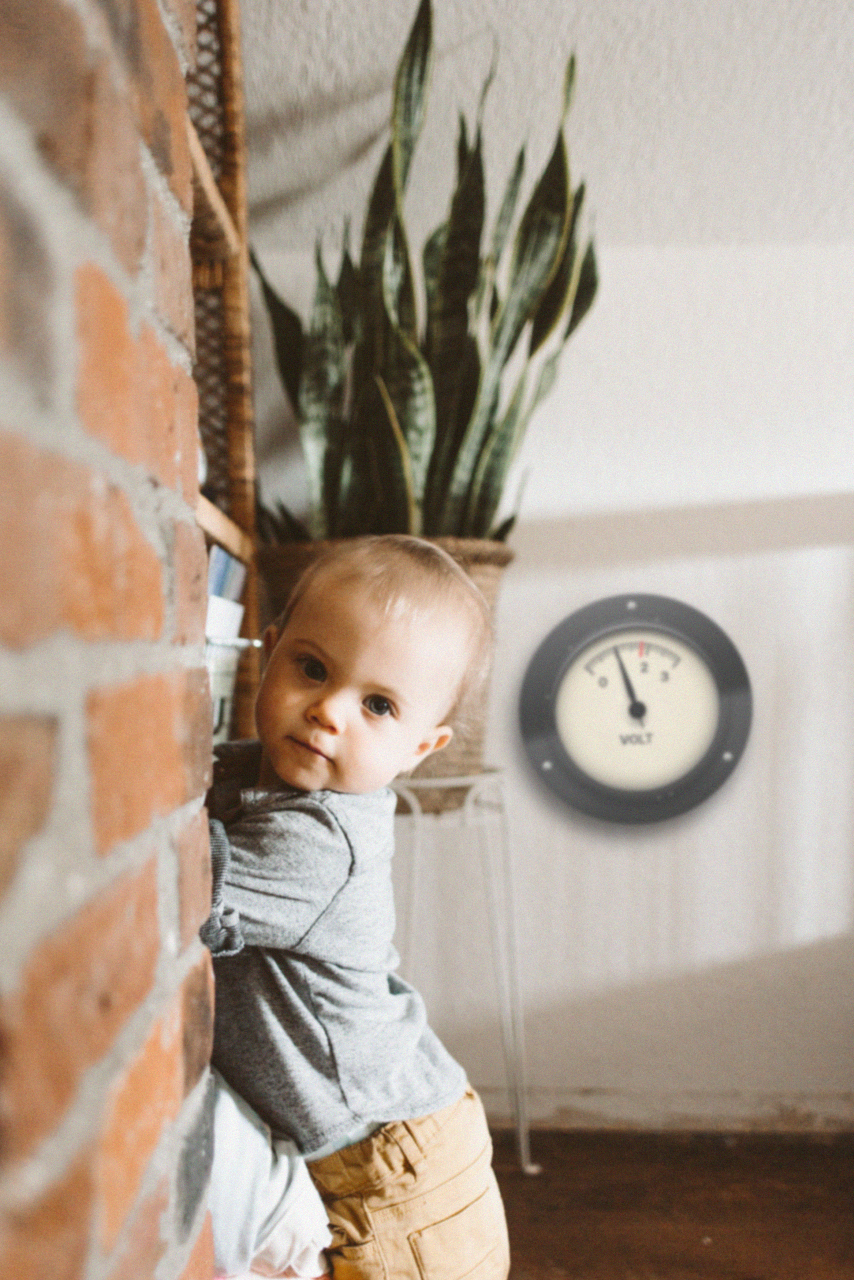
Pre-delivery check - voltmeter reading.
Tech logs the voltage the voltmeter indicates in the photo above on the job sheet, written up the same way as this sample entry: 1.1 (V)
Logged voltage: 1 (V)
